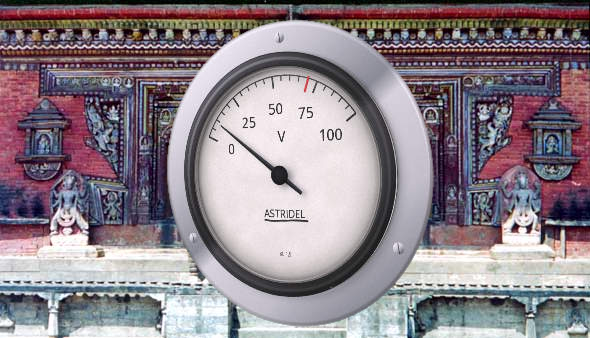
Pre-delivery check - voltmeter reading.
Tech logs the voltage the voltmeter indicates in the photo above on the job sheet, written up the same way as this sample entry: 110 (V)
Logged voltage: 10 (V)
